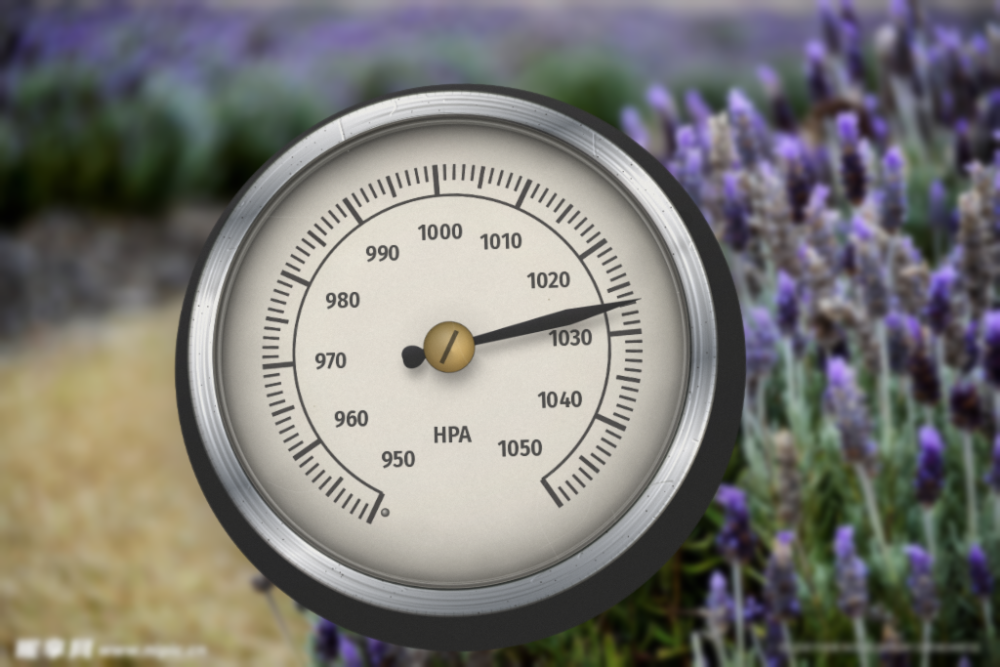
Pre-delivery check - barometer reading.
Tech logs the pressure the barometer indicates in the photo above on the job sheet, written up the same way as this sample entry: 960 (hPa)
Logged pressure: 1027 (hPa)
